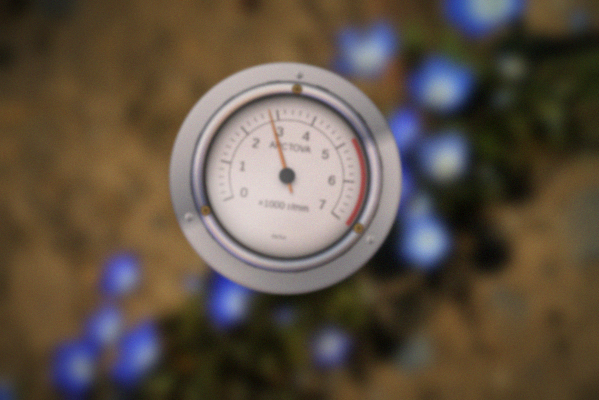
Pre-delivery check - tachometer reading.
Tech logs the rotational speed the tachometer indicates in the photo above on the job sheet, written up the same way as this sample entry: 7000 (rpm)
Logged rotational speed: 2800 (rpm)
